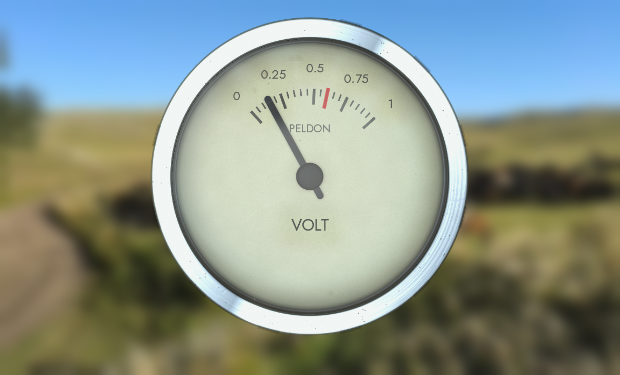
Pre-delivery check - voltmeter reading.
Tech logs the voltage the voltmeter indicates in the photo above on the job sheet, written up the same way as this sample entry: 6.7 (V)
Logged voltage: 0.15 (V)
